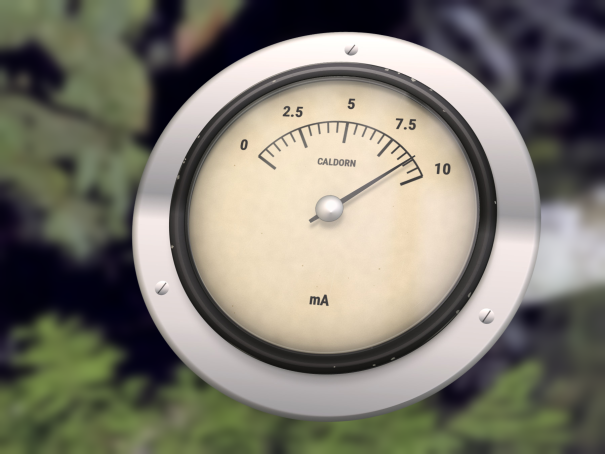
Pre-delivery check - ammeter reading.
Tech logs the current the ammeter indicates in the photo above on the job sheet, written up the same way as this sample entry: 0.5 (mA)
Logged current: 9 (mA)
